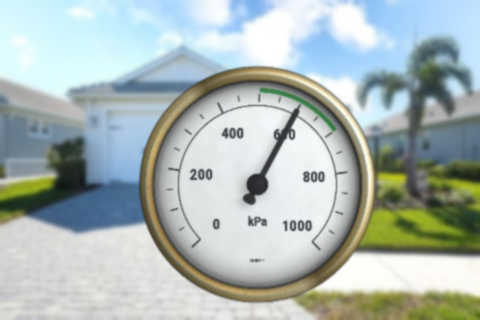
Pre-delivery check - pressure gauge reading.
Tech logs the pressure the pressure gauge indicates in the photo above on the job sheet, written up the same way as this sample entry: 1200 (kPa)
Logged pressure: 600 (kPa)
